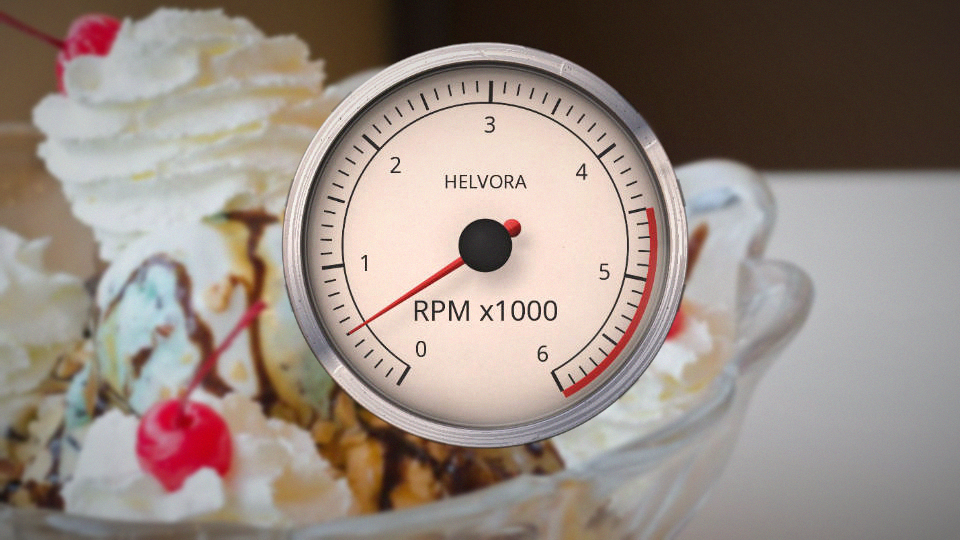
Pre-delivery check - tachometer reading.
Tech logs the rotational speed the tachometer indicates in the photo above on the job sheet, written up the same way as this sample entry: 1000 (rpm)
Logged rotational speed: 500 (rpm)
